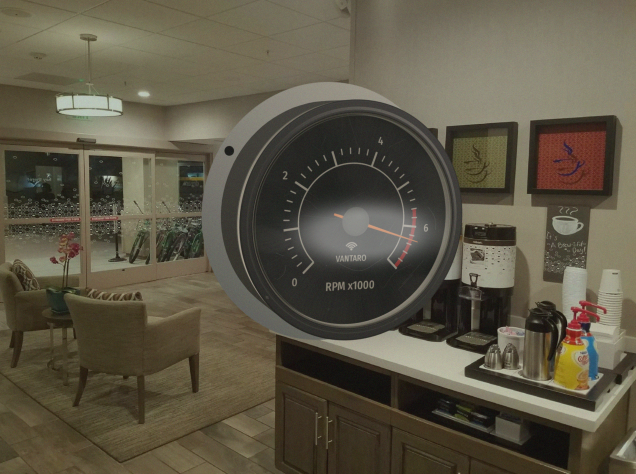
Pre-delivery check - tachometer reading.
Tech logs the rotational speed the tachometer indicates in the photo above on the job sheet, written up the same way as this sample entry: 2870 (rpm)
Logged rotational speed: 6300 (rpm)
